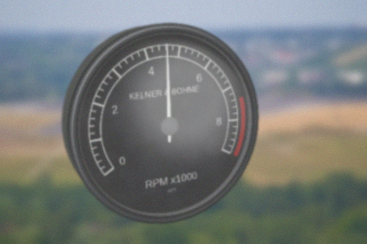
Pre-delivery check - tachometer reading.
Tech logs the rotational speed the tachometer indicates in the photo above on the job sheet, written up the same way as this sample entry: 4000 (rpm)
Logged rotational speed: 4600 (rpm)
